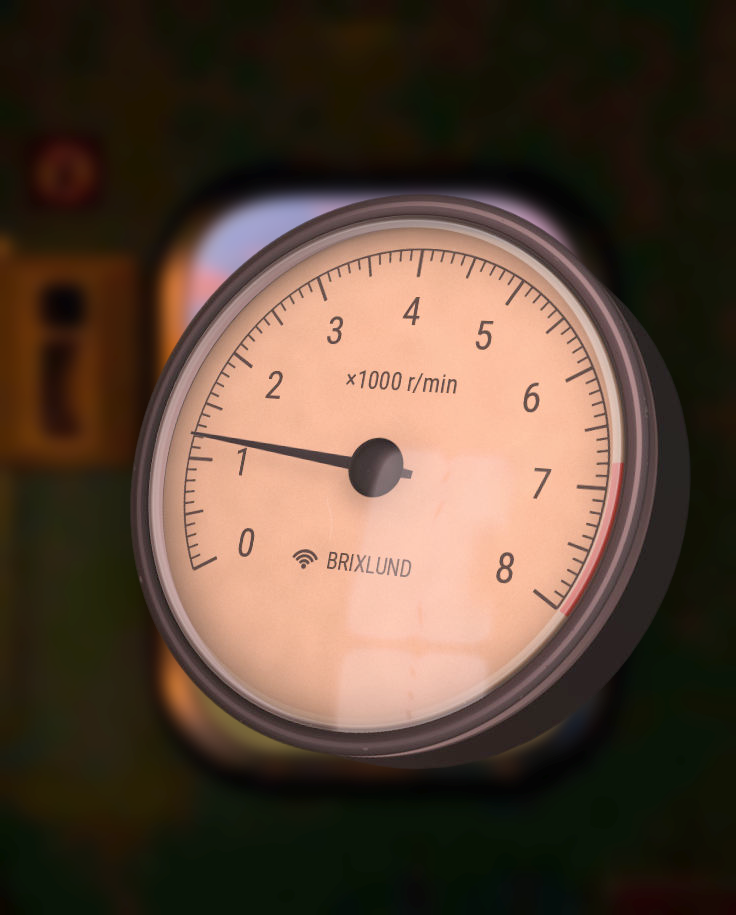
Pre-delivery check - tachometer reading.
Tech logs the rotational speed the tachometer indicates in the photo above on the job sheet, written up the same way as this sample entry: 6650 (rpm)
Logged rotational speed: 1200 (rpm)
